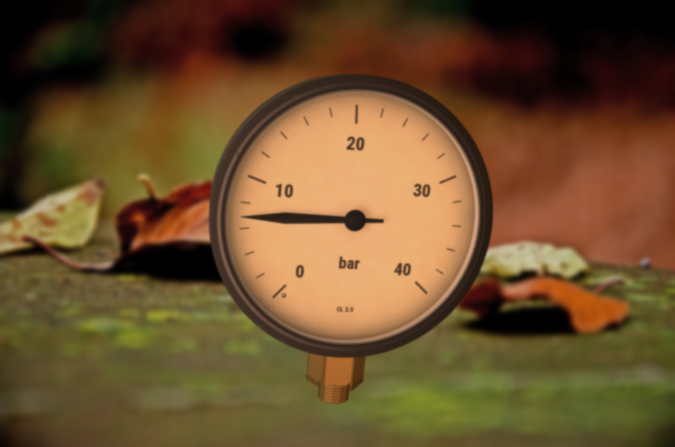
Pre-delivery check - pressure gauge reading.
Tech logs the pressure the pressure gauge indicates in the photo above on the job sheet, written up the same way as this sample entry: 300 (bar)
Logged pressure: 7 (bar)
